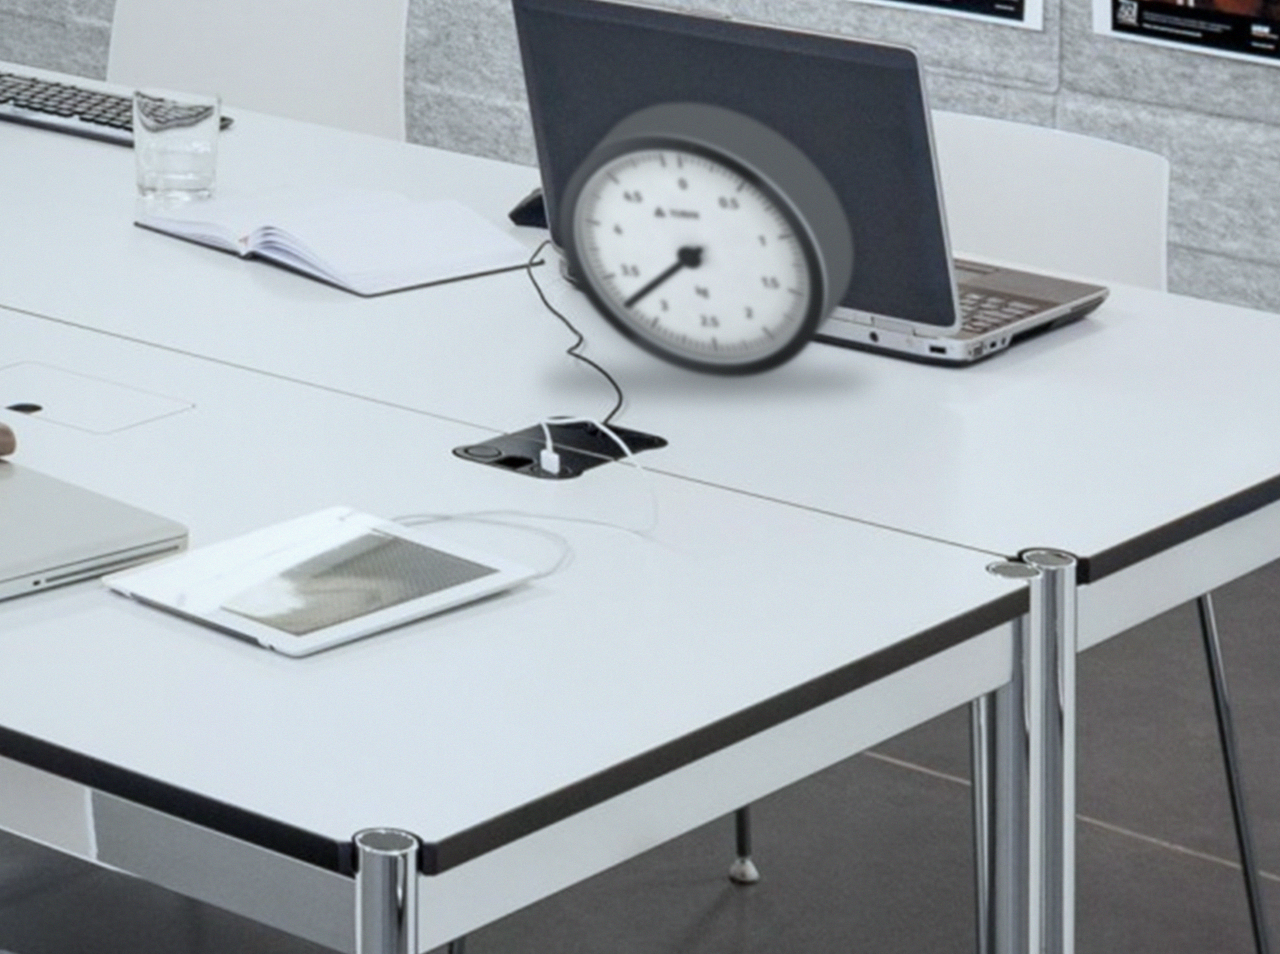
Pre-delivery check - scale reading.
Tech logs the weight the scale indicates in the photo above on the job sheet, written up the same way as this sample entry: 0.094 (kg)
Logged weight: 3.25 (kg)
